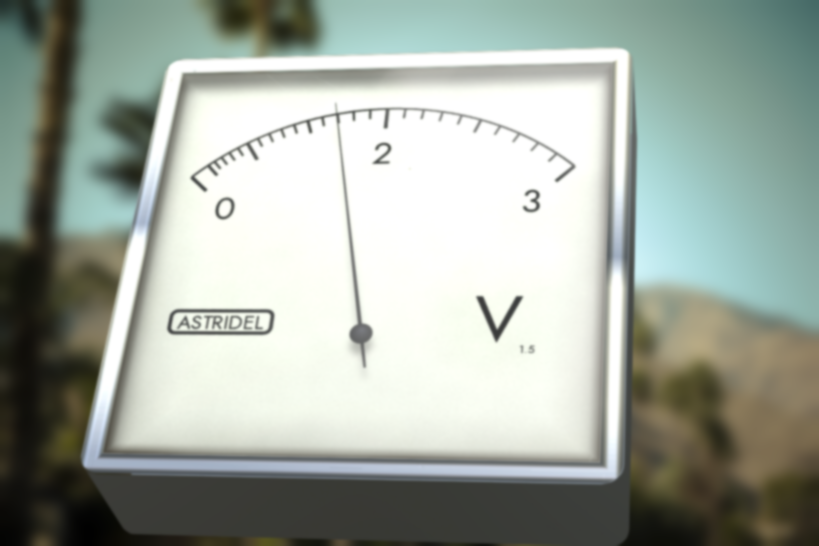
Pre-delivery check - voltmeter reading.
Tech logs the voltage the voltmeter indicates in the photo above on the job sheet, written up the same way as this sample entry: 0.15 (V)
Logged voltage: 1.7 (V)
